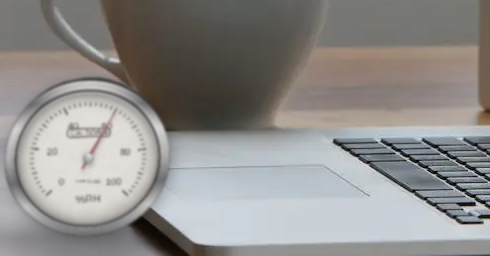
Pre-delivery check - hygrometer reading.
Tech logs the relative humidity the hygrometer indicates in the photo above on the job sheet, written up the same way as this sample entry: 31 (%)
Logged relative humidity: 60 (%)
